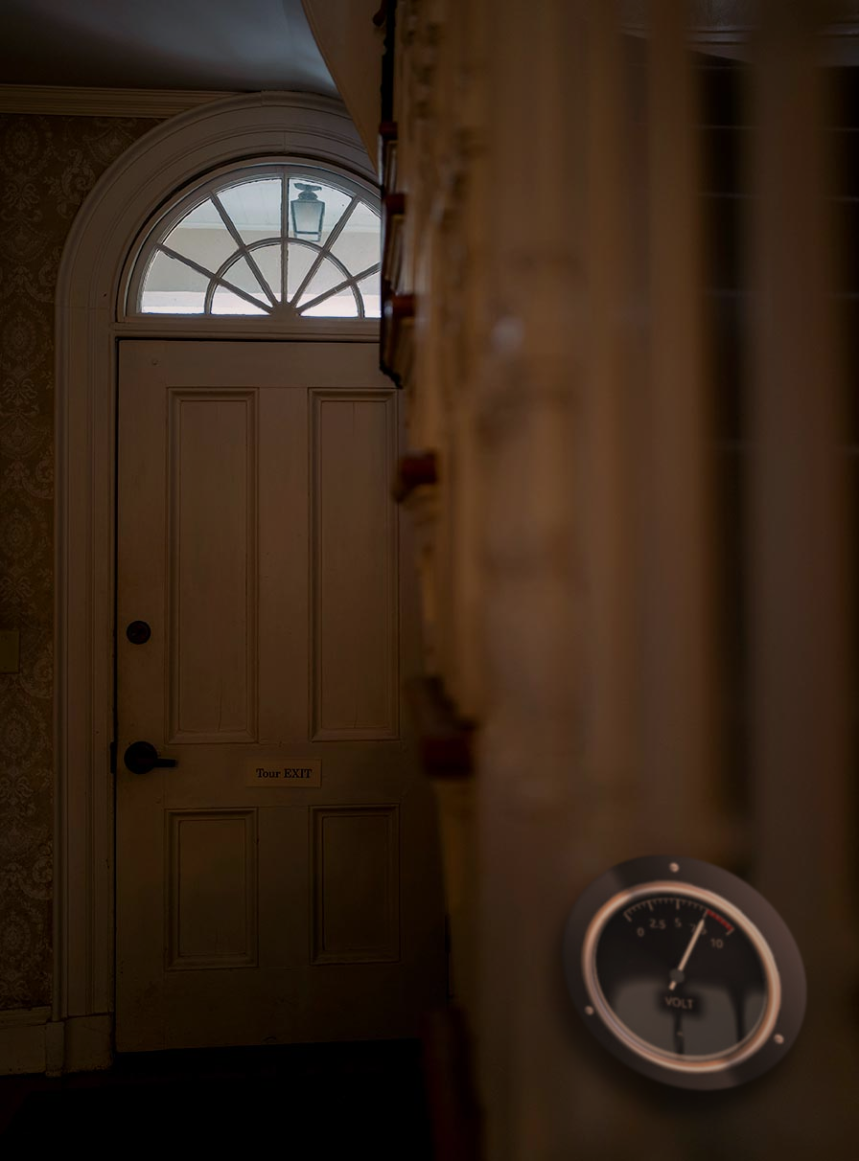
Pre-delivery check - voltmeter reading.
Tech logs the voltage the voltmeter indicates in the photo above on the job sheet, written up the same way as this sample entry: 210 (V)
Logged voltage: 7.5 (V)
